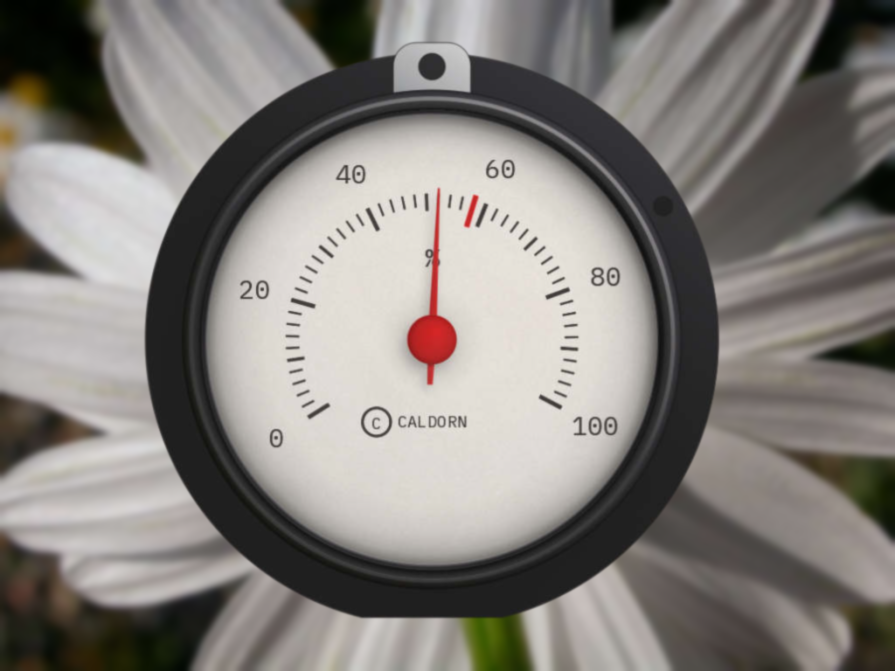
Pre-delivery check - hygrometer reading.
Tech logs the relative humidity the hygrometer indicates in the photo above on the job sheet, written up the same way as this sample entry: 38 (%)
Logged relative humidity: 52 (%)
